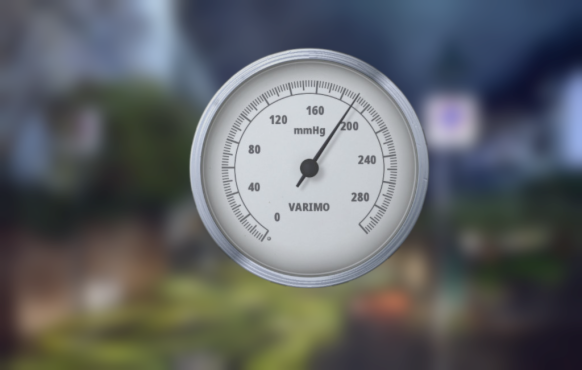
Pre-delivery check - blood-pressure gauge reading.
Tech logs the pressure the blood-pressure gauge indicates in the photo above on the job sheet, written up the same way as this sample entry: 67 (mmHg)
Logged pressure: 190 (mmHg)
